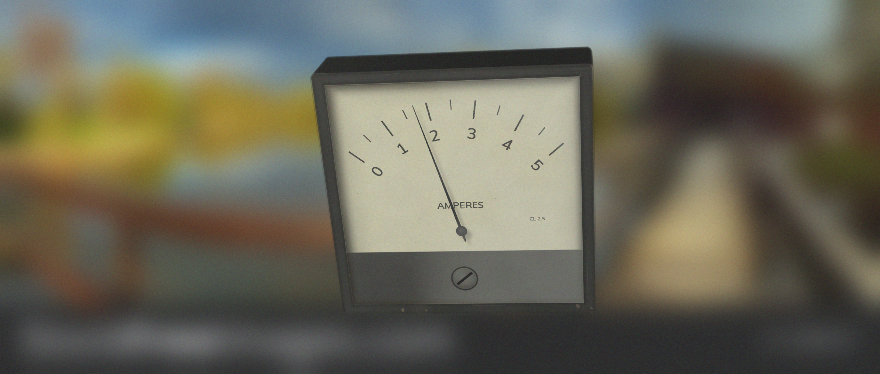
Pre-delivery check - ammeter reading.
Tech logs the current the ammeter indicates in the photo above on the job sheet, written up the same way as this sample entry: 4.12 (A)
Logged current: 1.75 (A)
